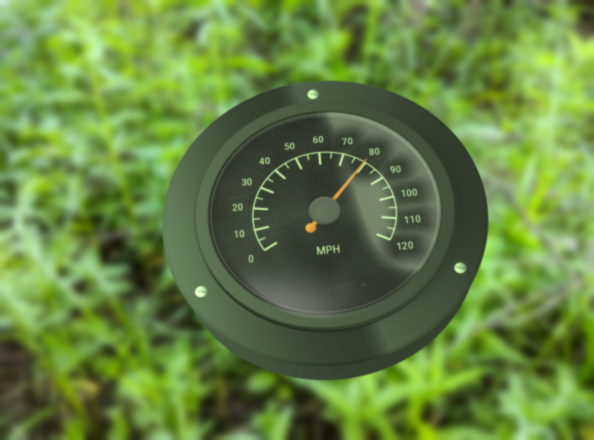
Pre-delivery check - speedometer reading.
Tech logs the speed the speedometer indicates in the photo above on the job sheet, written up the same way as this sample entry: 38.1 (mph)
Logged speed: 80 (mph)
